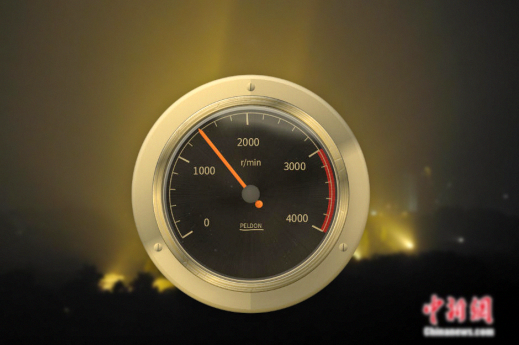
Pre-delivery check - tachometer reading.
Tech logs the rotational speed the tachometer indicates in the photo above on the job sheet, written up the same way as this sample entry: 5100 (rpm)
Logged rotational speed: 1400 (rpm)
